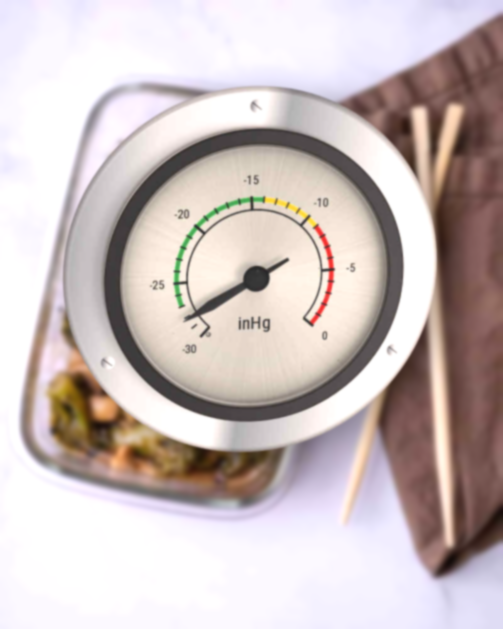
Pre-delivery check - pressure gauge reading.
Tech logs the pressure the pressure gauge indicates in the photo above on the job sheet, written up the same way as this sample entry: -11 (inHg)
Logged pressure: -28 (inHg)
